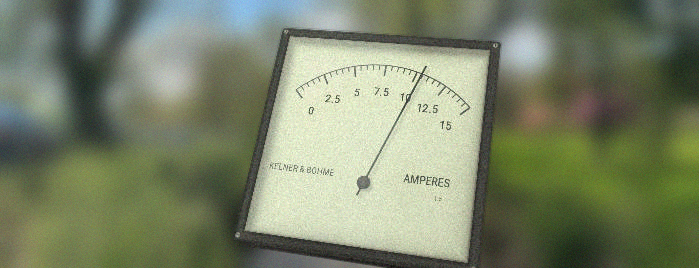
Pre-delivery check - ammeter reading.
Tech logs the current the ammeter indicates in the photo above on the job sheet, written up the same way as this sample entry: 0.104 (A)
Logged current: 10.5 (A)
